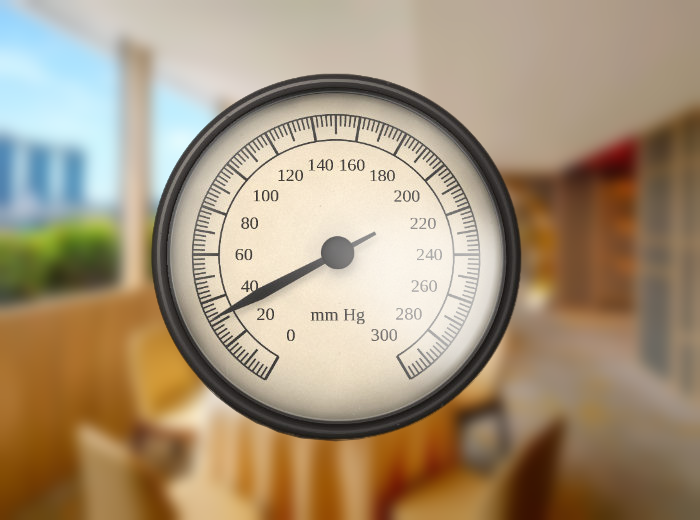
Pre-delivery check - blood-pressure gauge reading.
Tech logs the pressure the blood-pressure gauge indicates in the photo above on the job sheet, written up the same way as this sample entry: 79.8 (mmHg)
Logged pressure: 32 (mmHg)
